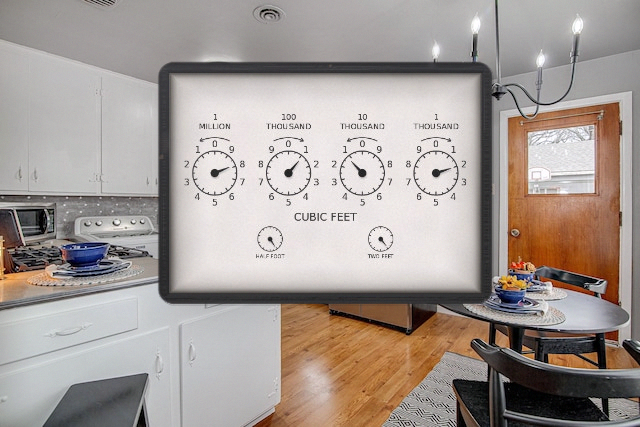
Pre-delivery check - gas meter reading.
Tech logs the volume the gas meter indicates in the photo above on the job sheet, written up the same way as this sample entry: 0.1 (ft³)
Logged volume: 811200 (ft³)
